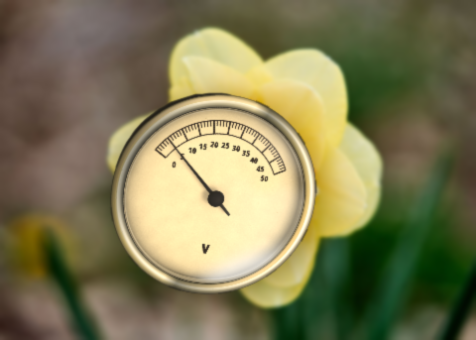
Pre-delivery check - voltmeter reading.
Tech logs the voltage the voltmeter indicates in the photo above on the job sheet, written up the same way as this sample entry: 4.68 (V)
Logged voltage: 5 (V)
